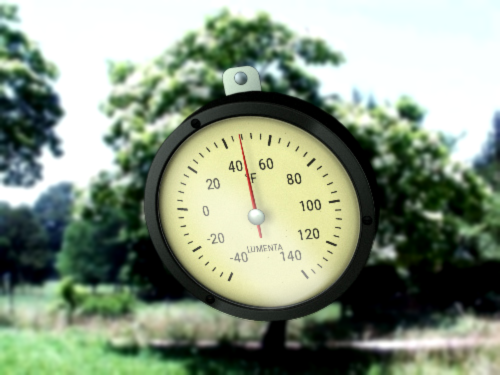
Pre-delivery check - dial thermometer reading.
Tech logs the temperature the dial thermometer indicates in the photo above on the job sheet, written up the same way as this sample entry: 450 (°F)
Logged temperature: 48 (°F)
